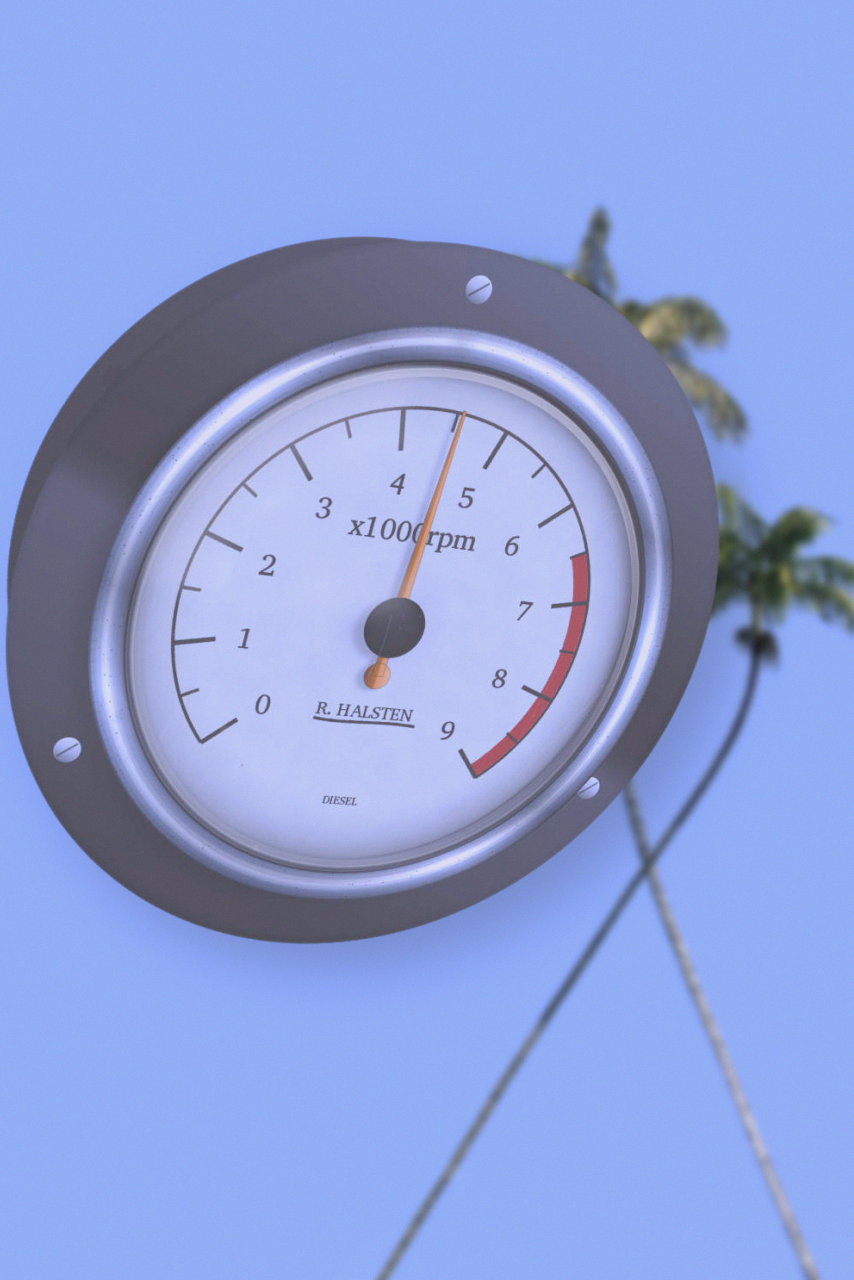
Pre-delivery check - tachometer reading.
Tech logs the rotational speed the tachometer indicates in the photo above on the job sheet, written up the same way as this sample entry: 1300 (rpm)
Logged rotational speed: 4500 (rpm)
